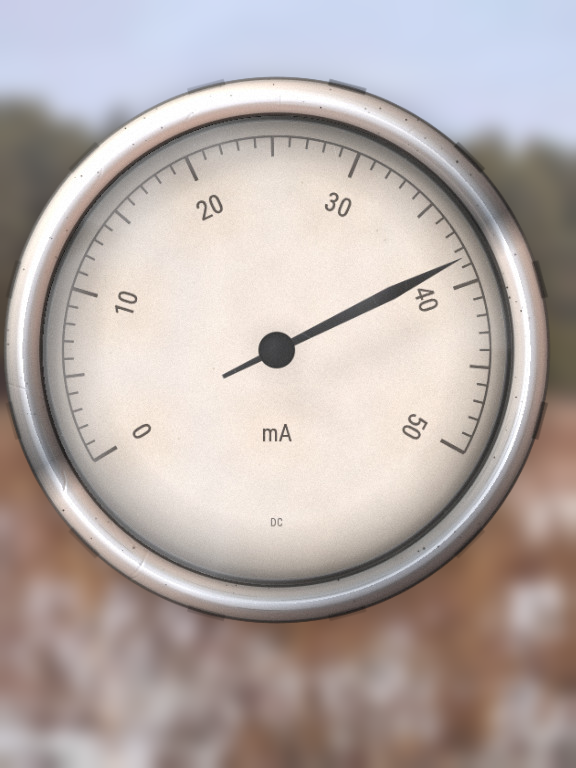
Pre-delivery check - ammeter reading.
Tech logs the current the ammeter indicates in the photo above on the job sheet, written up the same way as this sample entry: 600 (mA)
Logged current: 38.5 (mA)
